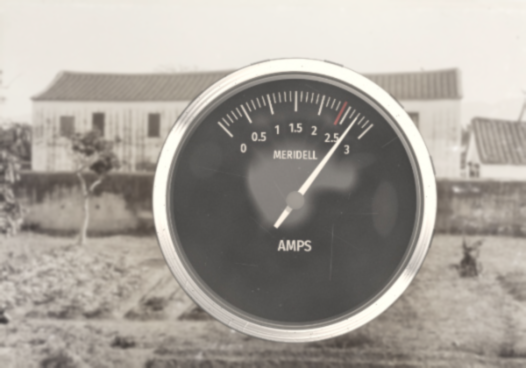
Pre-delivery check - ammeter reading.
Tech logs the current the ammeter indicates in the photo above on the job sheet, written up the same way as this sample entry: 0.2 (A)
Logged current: 2.7 (A)
